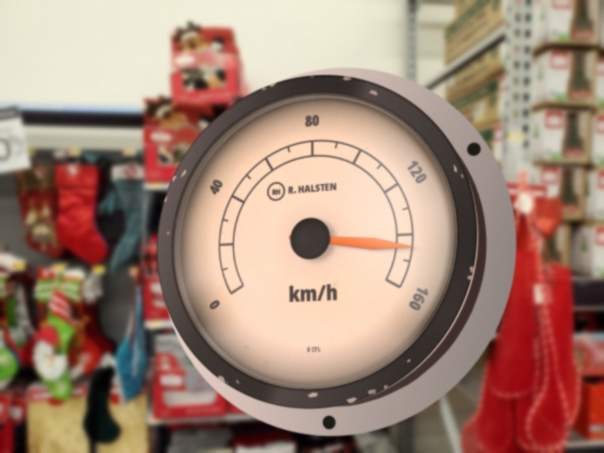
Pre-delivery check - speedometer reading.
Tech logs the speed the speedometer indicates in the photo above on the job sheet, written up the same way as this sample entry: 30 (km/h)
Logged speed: 145 (km/h)
